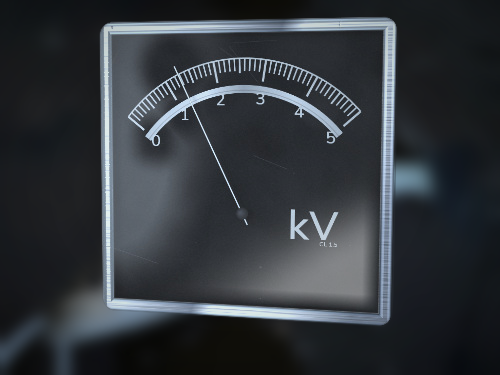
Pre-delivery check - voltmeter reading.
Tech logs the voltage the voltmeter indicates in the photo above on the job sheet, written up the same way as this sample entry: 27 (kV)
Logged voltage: 1.3 (kV)
